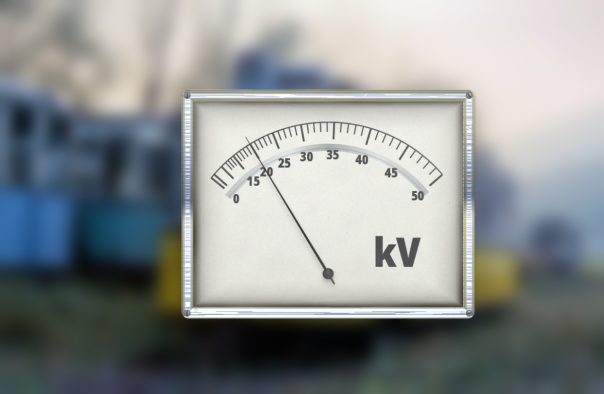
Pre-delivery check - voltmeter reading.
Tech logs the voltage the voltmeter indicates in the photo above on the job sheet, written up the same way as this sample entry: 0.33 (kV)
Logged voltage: 20 (kV)
